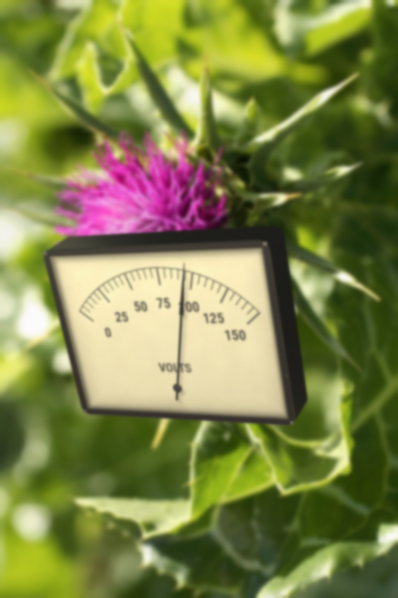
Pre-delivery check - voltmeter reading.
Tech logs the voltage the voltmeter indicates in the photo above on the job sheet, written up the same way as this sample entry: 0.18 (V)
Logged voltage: 95 (V)
